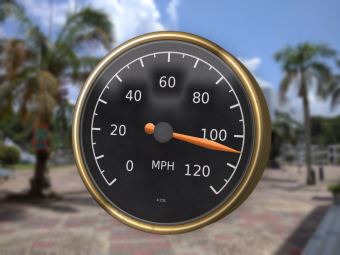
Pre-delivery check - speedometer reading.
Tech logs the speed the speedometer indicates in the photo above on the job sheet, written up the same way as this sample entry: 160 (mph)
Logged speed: 105 (mph)
